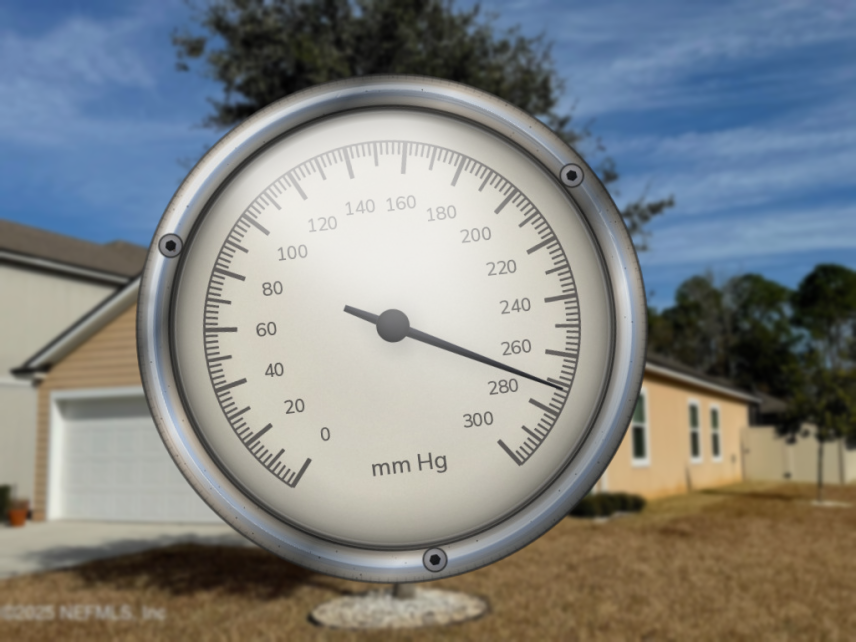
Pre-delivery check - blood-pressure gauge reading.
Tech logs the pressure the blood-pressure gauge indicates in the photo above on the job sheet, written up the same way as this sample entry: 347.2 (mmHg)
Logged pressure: 272 (mmHg)
